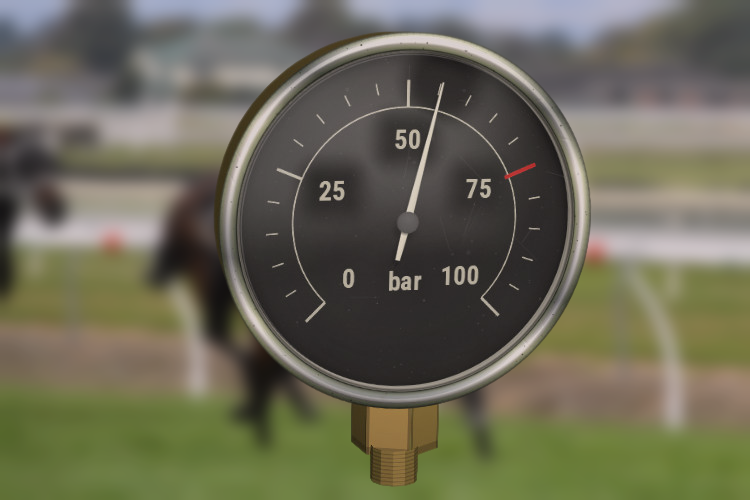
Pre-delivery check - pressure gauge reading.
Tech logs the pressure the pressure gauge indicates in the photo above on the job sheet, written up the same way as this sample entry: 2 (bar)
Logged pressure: 55 (bar)
